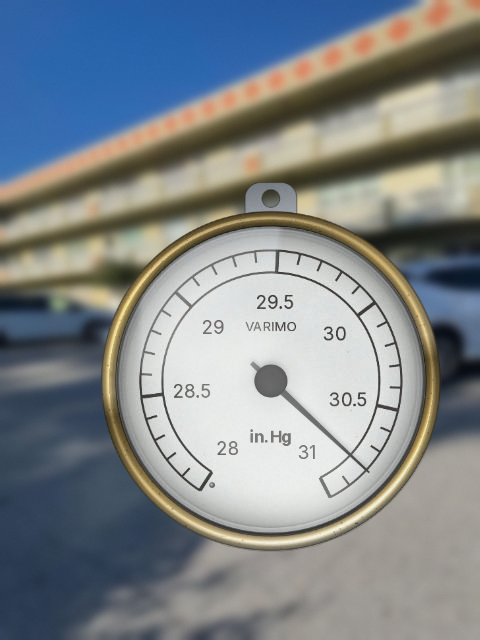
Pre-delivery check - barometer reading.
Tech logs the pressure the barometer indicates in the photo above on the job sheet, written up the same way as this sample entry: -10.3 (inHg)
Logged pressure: 30.8 (inHg)
